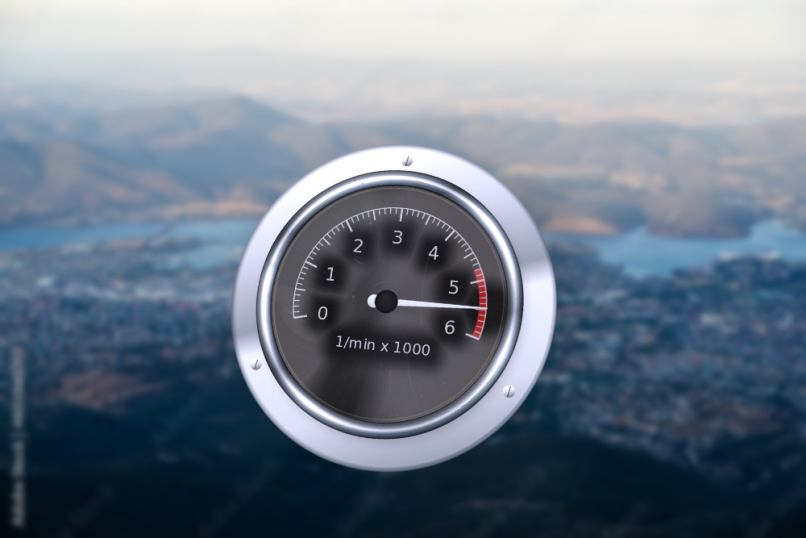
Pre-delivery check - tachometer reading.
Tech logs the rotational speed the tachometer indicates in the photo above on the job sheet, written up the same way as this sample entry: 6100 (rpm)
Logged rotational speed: 5500 (rpm)
